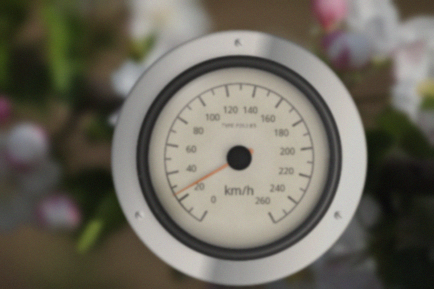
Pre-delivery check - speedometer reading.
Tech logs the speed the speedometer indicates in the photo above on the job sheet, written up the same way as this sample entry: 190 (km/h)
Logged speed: 25 (km/h)
